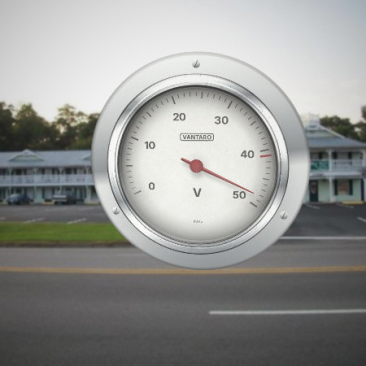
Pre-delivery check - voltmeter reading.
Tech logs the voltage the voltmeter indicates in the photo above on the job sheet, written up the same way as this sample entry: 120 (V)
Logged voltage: 48 (V)
